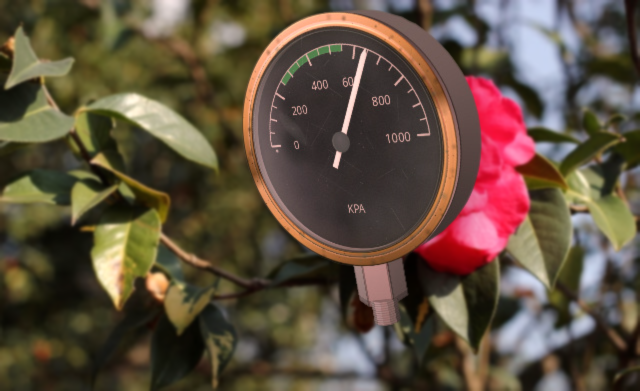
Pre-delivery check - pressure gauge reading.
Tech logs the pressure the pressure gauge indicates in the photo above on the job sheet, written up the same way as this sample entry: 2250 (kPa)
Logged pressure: 650 (kPa)
